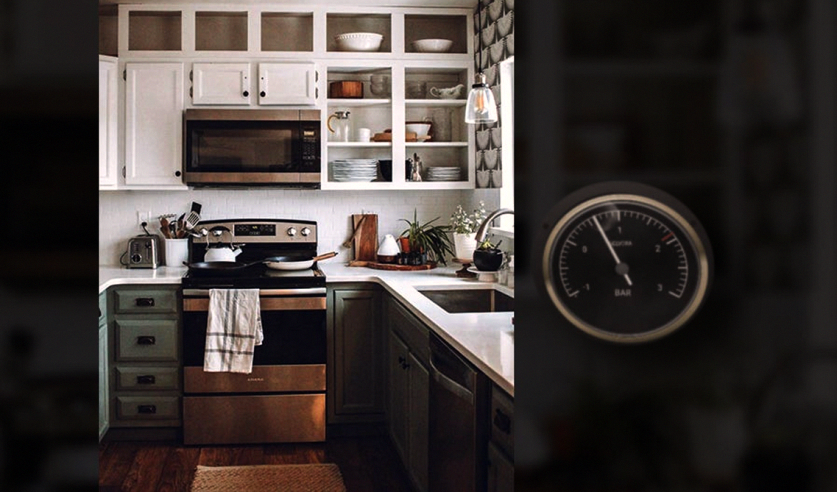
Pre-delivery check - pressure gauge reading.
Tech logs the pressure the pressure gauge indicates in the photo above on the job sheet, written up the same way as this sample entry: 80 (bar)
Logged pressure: 0.6 (bar)
